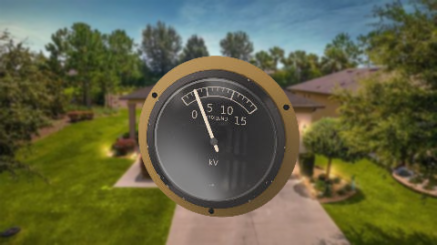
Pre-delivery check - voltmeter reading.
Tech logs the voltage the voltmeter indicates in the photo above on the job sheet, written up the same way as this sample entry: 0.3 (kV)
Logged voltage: 3 (kV)
